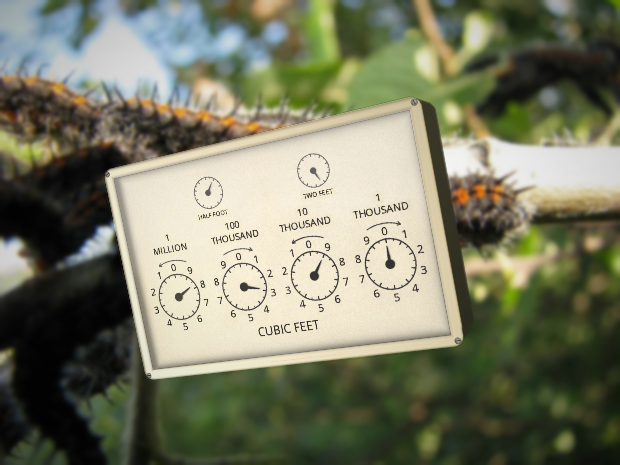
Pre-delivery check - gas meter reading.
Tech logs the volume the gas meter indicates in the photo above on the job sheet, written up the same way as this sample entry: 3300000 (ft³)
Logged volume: 829000 (ft³)
